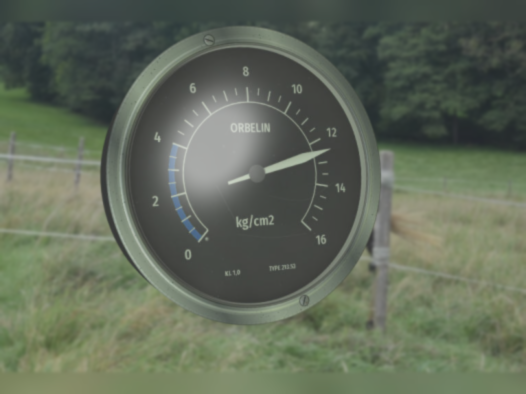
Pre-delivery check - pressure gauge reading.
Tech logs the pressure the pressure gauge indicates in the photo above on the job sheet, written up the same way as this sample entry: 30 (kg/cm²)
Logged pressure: 12.5 (kg/cm²)
